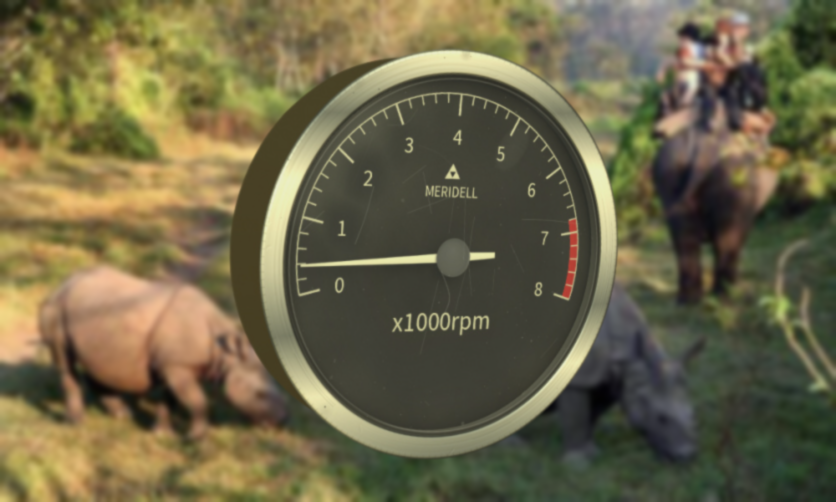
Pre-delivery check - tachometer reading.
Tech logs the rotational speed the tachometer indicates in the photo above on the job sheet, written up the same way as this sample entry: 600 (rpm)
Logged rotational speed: 400 (rpm)
